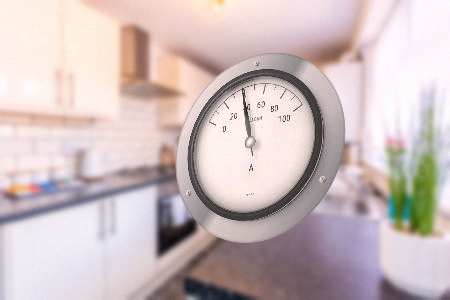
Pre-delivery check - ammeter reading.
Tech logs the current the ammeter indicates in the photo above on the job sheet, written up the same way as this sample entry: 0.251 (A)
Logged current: 40 (A)
